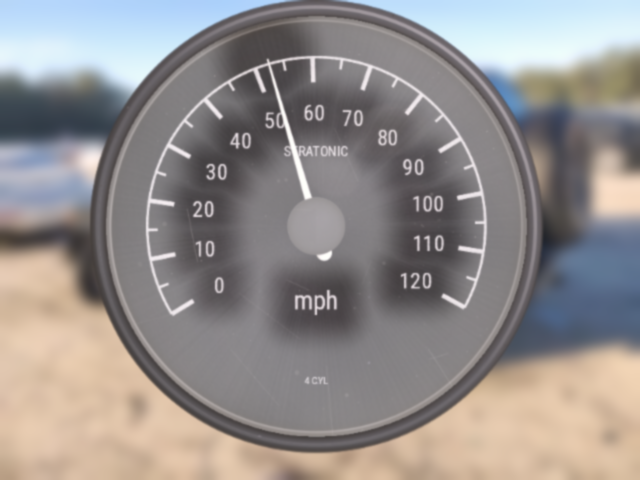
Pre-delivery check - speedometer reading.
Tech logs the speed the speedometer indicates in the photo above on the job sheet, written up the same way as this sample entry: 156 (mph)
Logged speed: 52.5 (mph)
